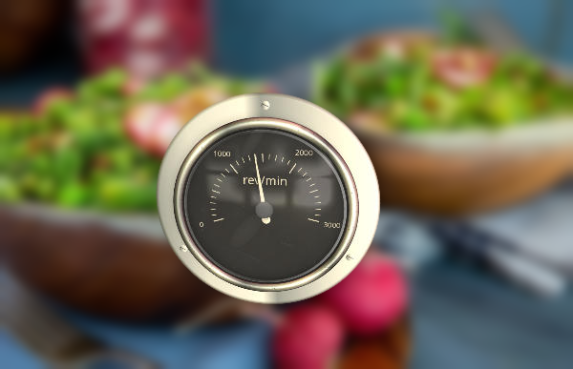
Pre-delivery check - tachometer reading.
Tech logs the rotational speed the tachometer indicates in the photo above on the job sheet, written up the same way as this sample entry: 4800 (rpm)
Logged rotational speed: 1400 (rpm)
